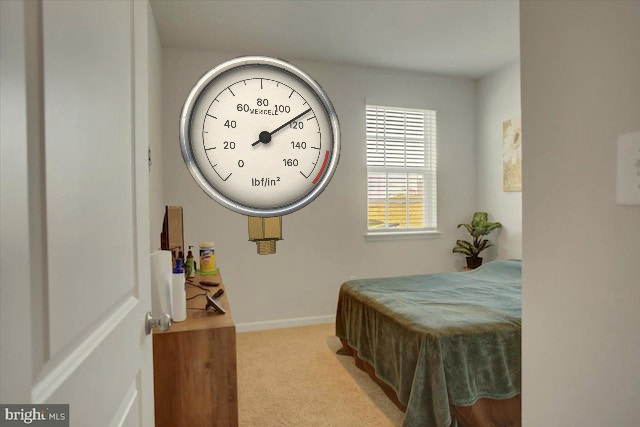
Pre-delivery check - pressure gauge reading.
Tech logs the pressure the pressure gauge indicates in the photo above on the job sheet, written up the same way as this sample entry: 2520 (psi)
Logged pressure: 115 (psi)
